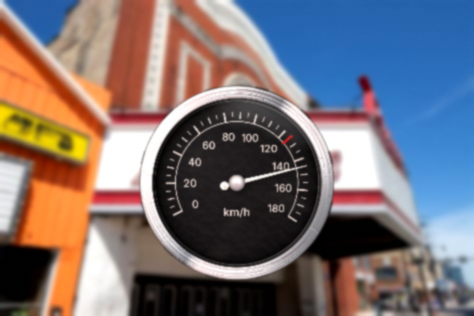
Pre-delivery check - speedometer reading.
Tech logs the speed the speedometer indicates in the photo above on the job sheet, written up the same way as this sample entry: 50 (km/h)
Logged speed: 145 (km/h)
